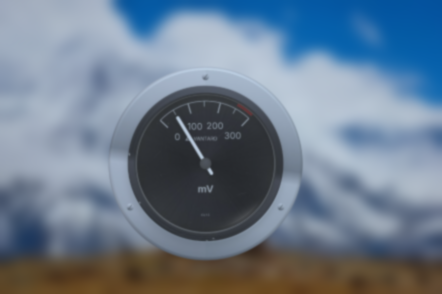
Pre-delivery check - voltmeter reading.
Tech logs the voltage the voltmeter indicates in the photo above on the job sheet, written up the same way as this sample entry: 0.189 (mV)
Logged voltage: 50 (mV)
